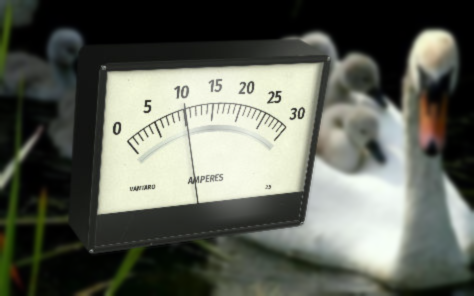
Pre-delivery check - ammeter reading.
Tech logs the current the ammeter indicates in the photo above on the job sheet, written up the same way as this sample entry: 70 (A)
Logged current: 10 (A)
